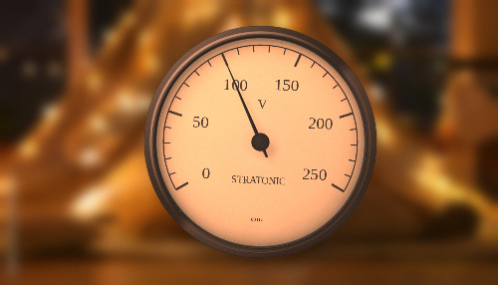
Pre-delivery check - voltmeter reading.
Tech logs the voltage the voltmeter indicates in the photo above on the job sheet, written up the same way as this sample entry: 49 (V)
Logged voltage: 100 (V)
